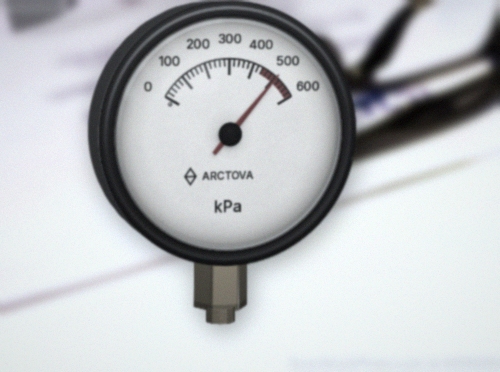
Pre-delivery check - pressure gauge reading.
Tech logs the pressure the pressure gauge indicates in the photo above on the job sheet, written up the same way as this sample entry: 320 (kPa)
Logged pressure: 500 (kPa)
